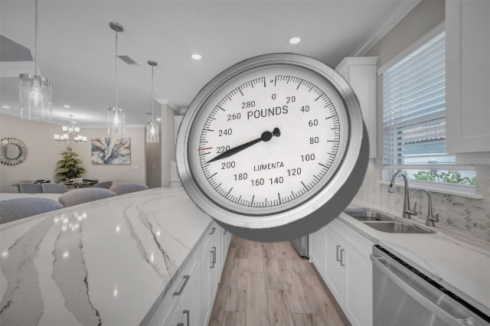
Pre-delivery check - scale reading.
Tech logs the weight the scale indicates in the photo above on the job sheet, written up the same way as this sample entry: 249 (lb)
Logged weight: 210 (lb)
